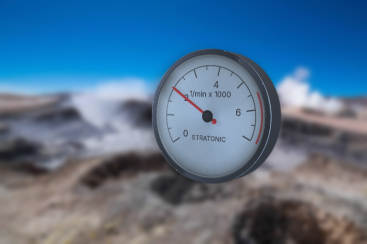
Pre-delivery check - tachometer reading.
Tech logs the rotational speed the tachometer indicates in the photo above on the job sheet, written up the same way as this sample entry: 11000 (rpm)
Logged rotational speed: 2000 (rpm)
